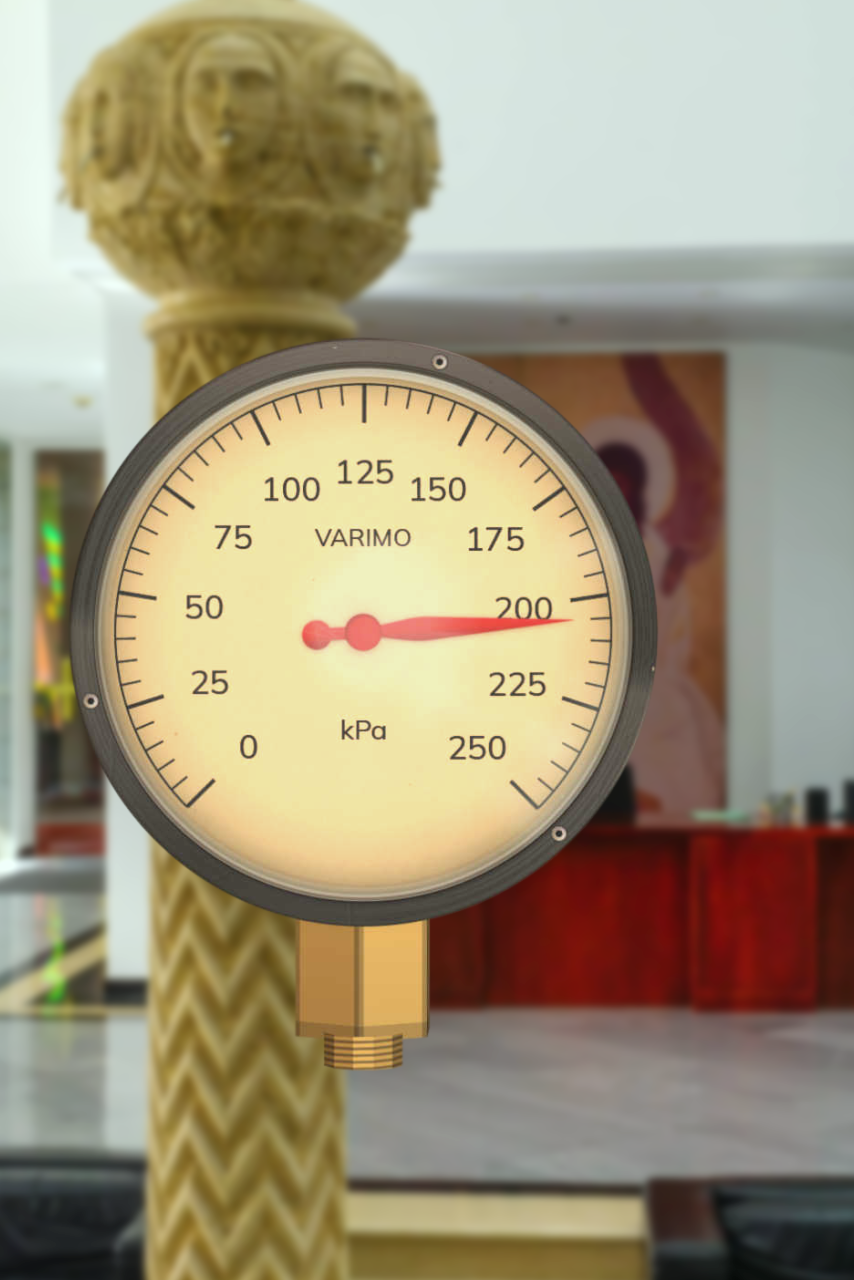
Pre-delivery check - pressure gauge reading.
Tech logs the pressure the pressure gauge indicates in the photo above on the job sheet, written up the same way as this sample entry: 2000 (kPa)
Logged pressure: 205 (kPa)
